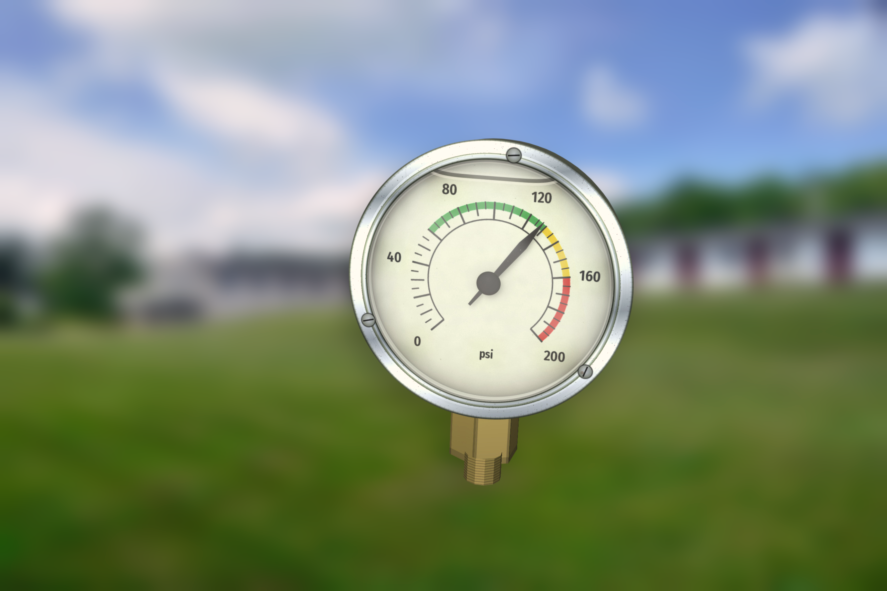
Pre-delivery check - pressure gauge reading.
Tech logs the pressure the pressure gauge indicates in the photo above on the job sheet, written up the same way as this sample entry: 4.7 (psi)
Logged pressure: 127.5 (psi)
